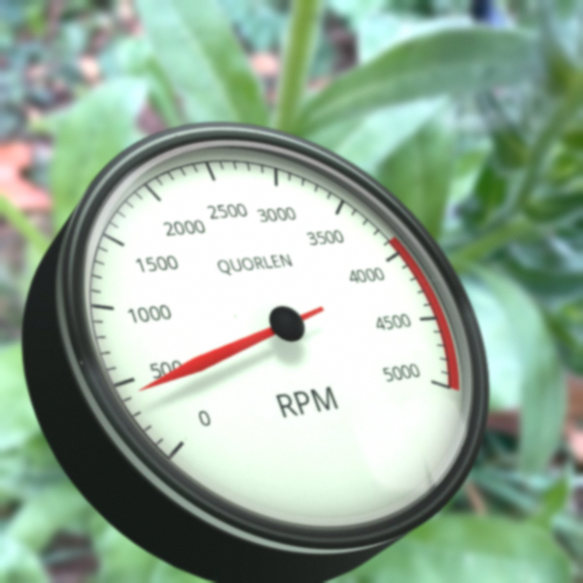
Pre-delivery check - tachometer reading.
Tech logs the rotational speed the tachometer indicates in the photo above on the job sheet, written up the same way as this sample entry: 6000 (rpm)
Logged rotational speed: 400 (rpm)
